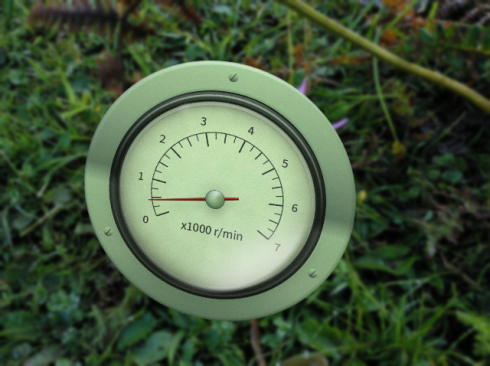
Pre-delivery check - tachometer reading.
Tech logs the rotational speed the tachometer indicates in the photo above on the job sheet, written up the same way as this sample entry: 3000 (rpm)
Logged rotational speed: 500 (rpm)
